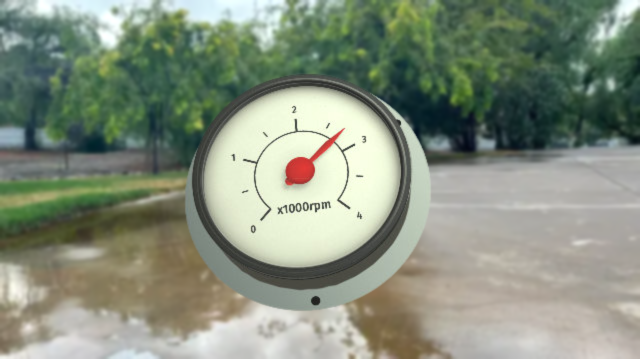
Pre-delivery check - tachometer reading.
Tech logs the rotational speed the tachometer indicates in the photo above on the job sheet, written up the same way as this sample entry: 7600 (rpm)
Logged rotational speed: 2750 (rpm)
